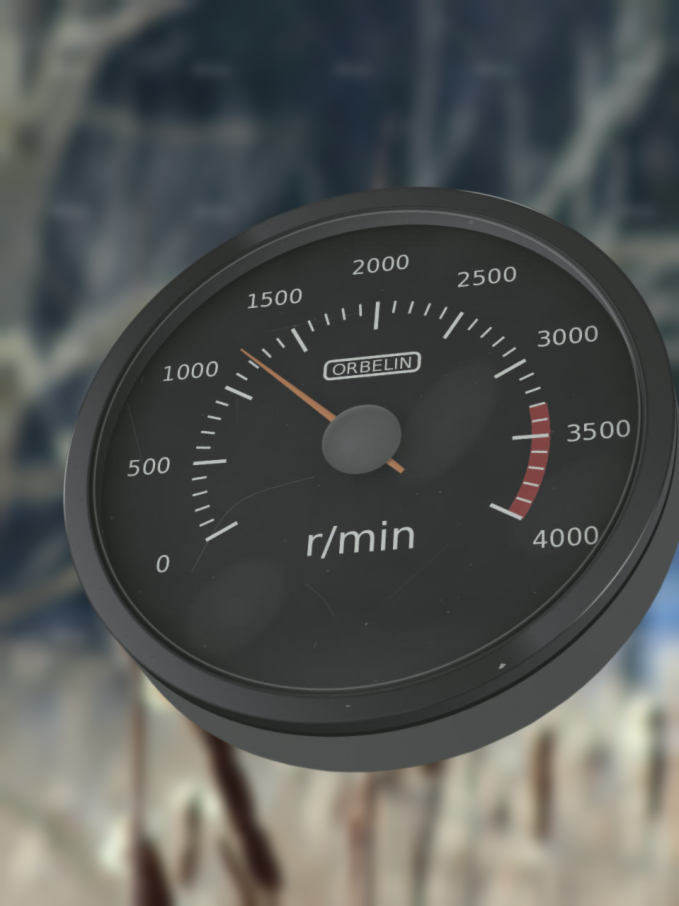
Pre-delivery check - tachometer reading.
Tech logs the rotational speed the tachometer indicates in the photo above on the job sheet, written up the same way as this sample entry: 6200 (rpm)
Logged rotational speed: 1200 (rpm)
